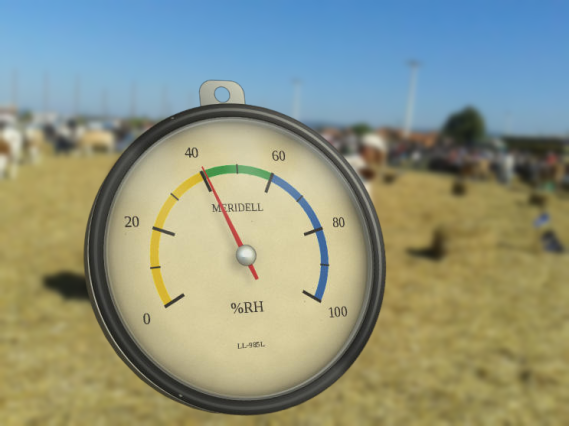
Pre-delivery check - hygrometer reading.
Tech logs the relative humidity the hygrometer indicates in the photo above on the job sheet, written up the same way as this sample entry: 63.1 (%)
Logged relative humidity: 40 (%)
